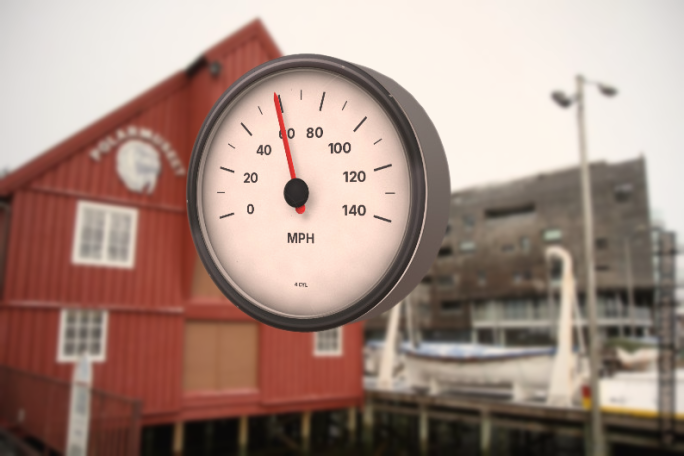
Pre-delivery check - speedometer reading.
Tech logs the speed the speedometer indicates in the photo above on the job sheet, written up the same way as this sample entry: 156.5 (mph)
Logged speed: 60 (mph)
